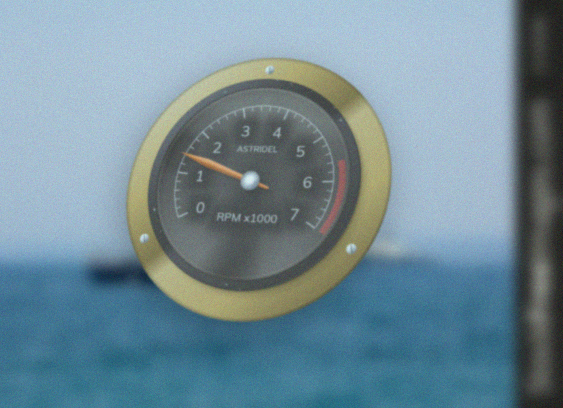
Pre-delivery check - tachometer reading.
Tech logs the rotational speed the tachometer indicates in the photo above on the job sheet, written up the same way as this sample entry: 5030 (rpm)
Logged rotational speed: 1400 (rpm)
